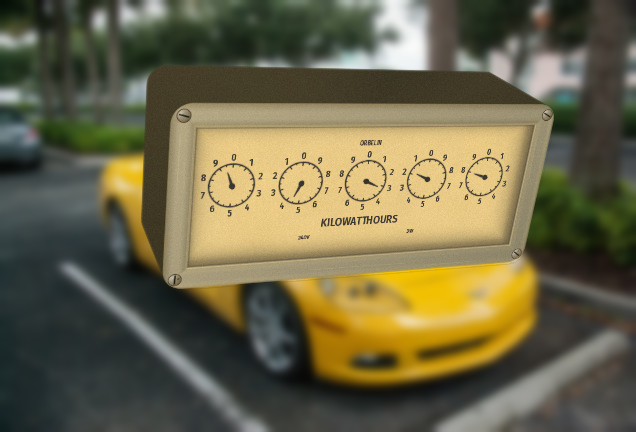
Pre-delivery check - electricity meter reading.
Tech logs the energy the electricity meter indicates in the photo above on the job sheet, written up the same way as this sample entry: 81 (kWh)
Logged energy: 94318 (kWh)
